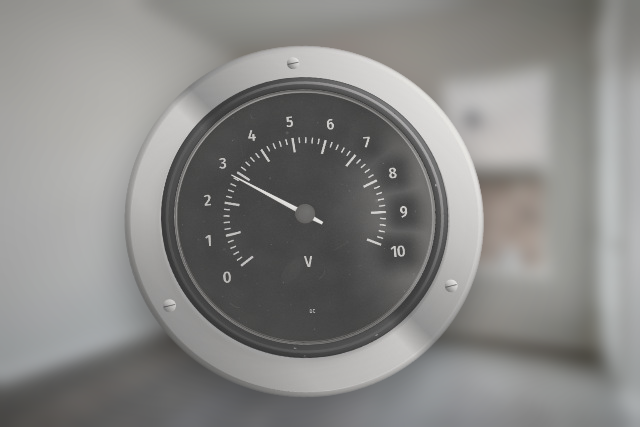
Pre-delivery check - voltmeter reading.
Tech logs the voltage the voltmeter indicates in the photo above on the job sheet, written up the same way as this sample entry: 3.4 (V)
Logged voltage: 2.8 (V)
